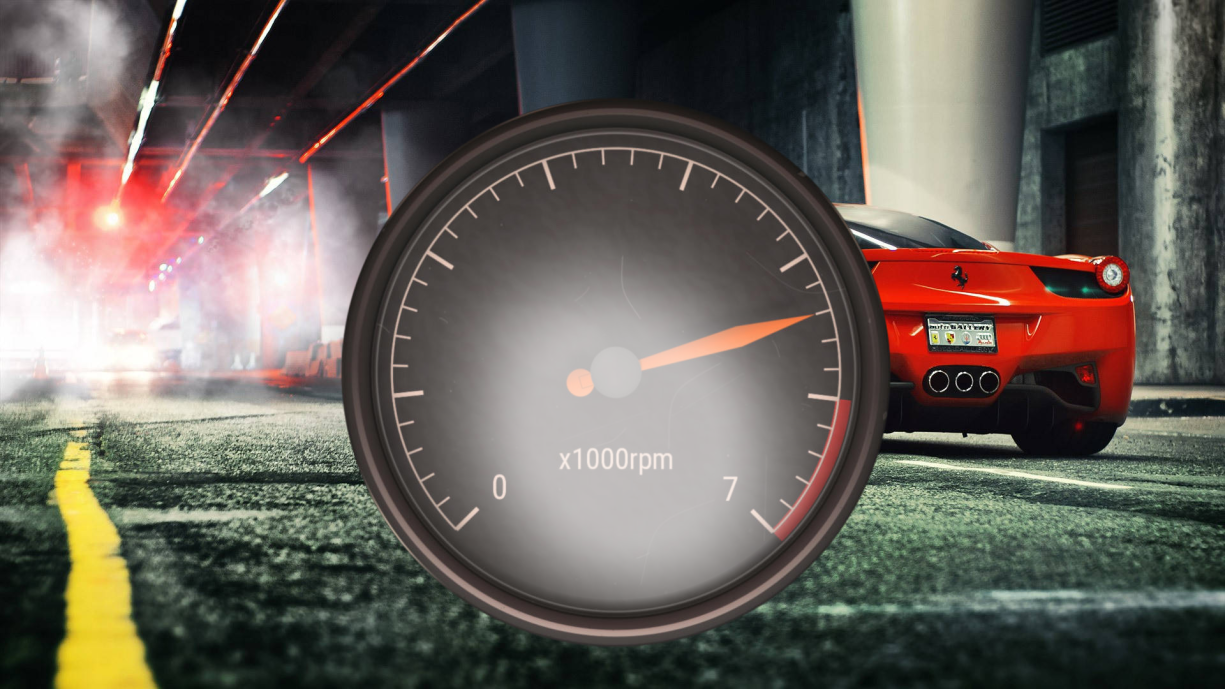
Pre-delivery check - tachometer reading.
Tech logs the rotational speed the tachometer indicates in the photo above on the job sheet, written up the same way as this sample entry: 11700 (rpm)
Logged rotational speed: 5400 (rpm)
